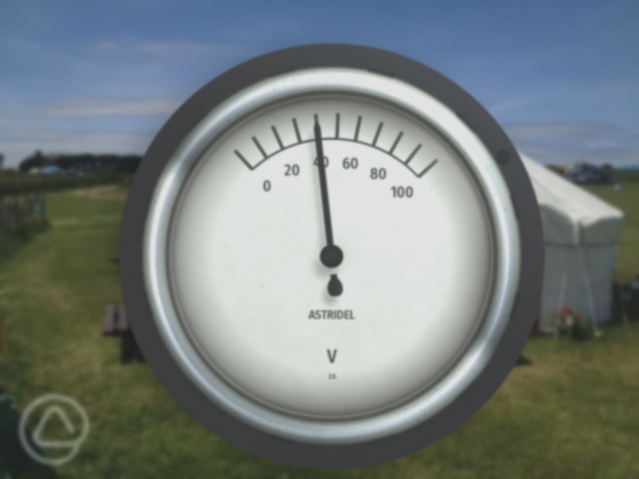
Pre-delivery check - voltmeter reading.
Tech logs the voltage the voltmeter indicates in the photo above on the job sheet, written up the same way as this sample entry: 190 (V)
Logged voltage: 40 (V)
